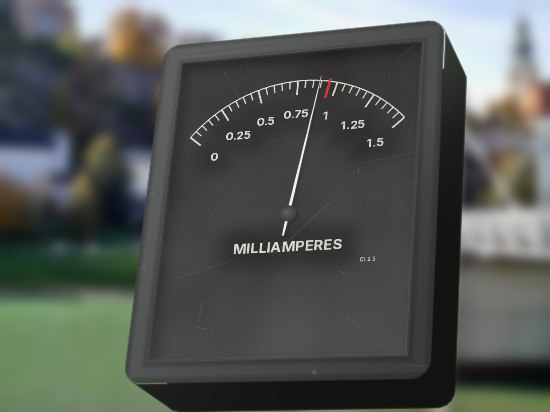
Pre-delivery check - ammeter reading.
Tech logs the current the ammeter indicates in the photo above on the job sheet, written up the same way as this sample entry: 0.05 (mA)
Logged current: 0.9 (mA)
